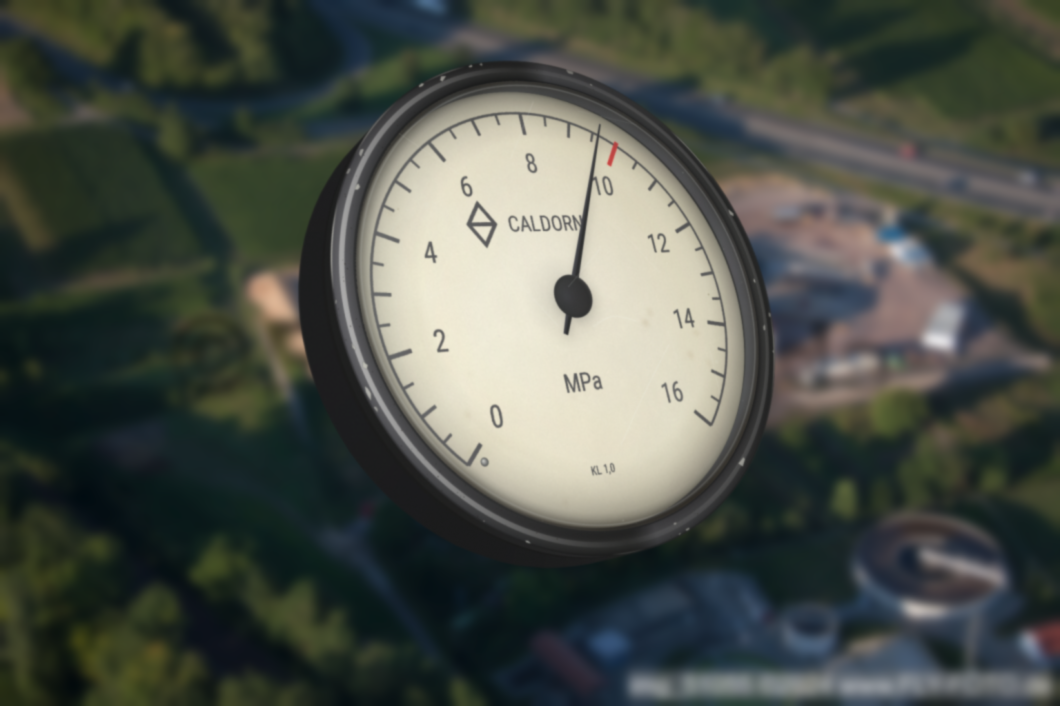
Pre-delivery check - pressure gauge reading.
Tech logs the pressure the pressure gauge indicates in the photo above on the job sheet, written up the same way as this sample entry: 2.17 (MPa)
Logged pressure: 9.5 (MPa)
